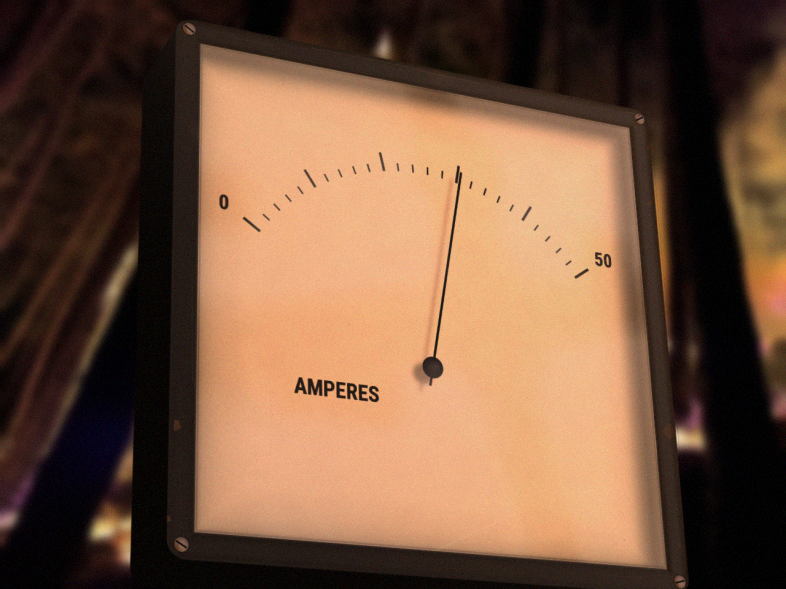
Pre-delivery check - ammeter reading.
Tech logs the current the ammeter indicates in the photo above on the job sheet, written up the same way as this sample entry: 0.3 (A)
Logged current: 30 (A)
